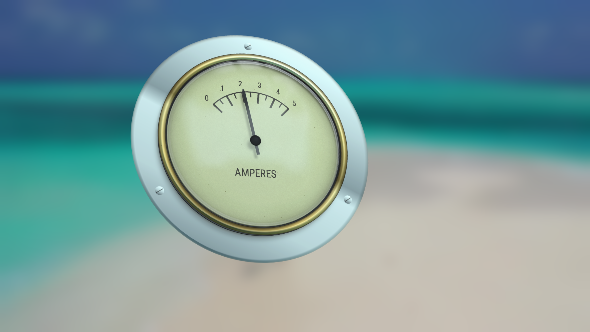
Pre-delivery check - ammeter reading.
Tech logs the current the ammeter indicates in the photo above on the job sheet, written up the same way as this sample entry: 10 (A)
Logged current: 2 (A)
